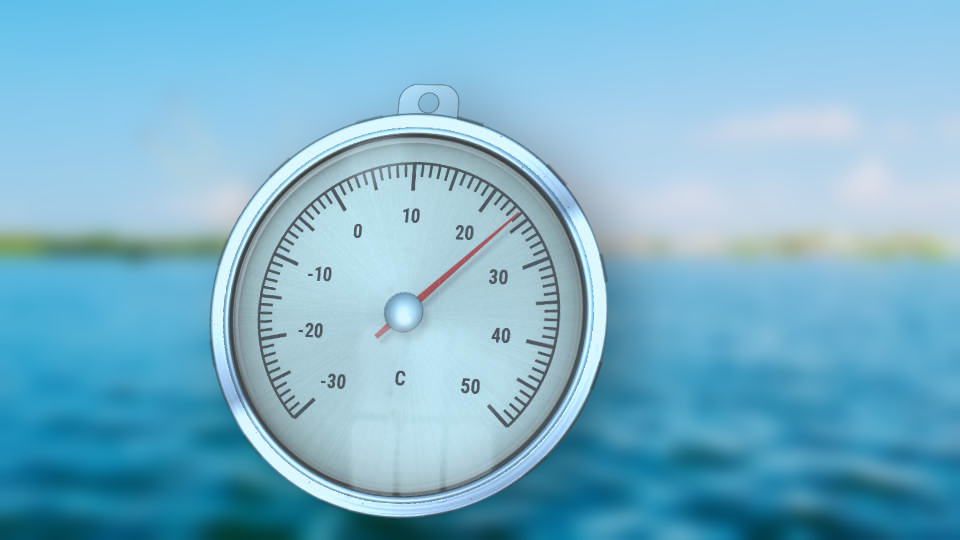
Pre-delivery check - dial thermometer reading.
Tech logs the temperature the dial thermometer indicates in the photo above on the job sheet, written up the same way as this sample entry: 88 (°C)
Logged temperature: 24 (°C)
